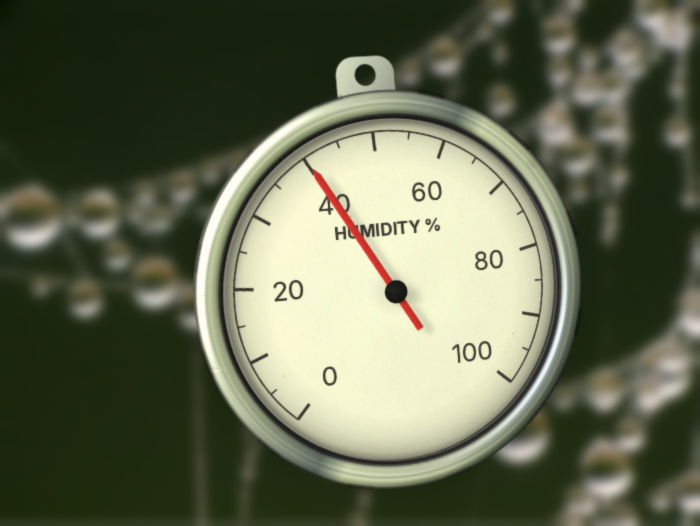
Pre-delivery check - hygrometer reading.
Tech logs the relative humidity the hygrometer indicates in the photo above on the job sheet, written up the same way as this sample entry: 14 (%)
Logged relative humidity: 40 (%)
